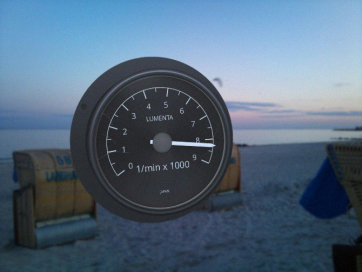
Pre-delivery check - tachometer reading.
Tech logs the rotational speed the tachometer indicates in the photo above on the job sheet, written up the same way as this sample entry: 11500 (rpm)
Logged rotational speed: 8250 (rpm)
